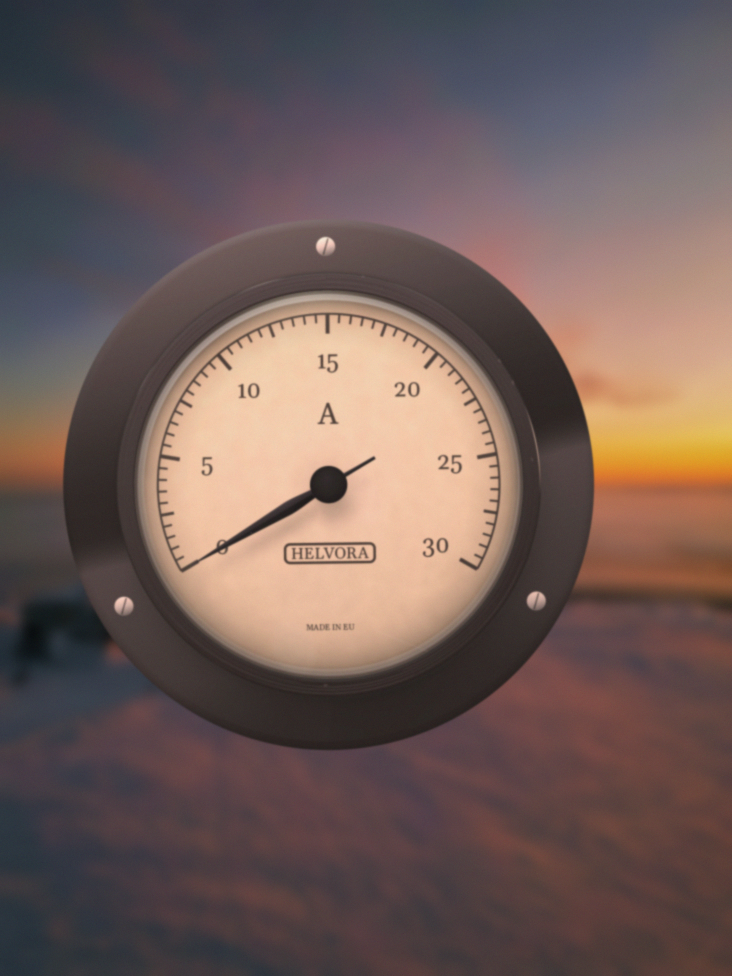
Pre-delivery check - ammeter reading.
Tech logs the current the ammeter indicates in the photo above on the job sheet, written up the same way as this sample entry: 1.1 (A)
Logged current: 0 (A)
